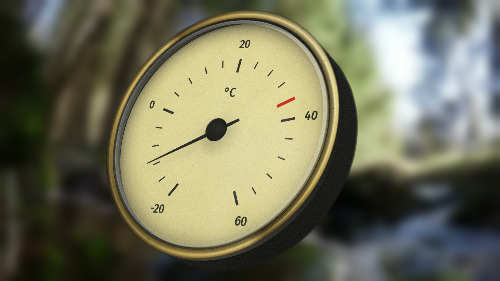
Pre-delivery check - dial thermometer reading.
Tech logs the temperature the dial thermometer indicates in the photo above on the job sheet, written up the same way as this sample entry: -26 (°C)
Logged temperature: -12 (°C)
